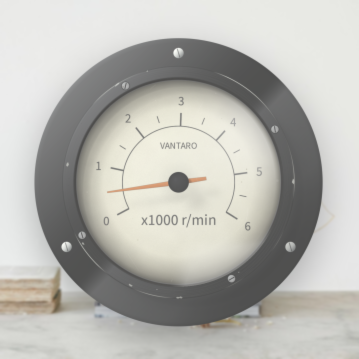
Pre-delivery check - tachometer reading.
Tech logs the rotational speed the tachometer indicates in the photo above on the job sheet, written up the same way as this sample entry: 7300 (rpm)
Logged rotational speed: 500 (rpm)
